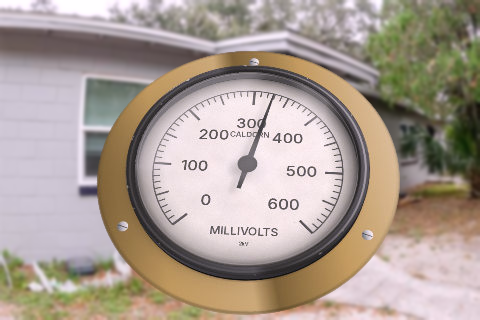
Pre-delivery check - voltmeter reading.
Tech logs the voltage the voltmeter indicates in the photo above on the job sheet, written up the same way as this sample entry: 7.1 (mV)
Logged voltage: 330 (mV)
